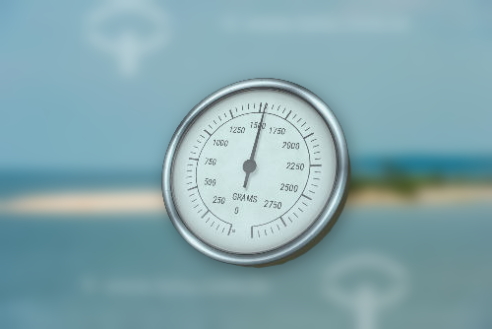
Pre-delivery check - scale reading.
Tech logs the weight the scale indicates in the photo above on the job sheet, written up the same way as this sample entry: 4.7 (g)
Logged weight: 1550 (g)
